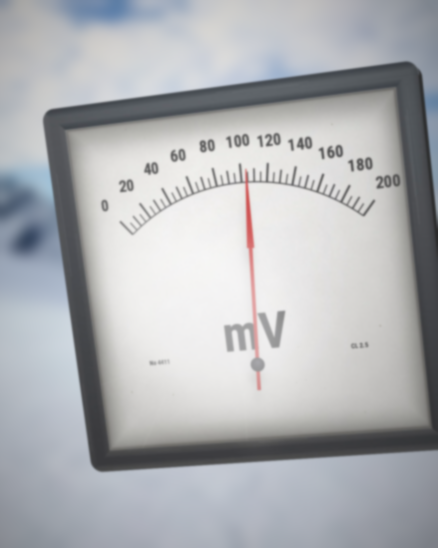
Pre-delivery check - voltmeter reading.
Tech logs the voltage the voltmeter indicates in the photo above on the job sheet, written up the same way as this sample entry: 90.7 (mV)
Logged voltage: 105 (mV)
